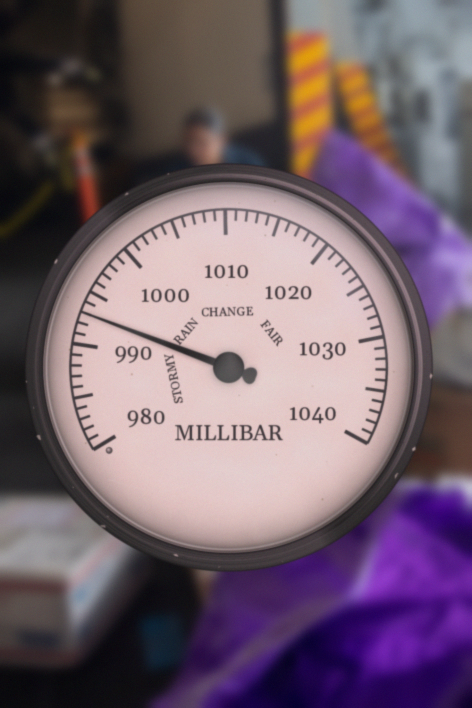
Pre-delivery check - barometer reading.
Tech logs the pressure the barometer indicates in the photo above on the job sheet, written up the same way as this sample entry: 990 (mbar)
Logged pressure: 993 (mbar)
